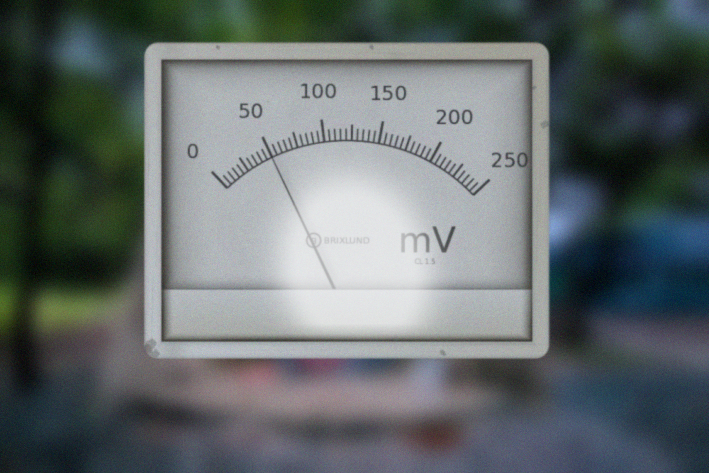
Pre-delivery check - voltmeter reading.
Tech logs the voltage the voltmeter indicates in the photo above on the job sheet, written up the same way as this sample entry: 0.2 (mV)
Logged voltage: 50 (mV)
